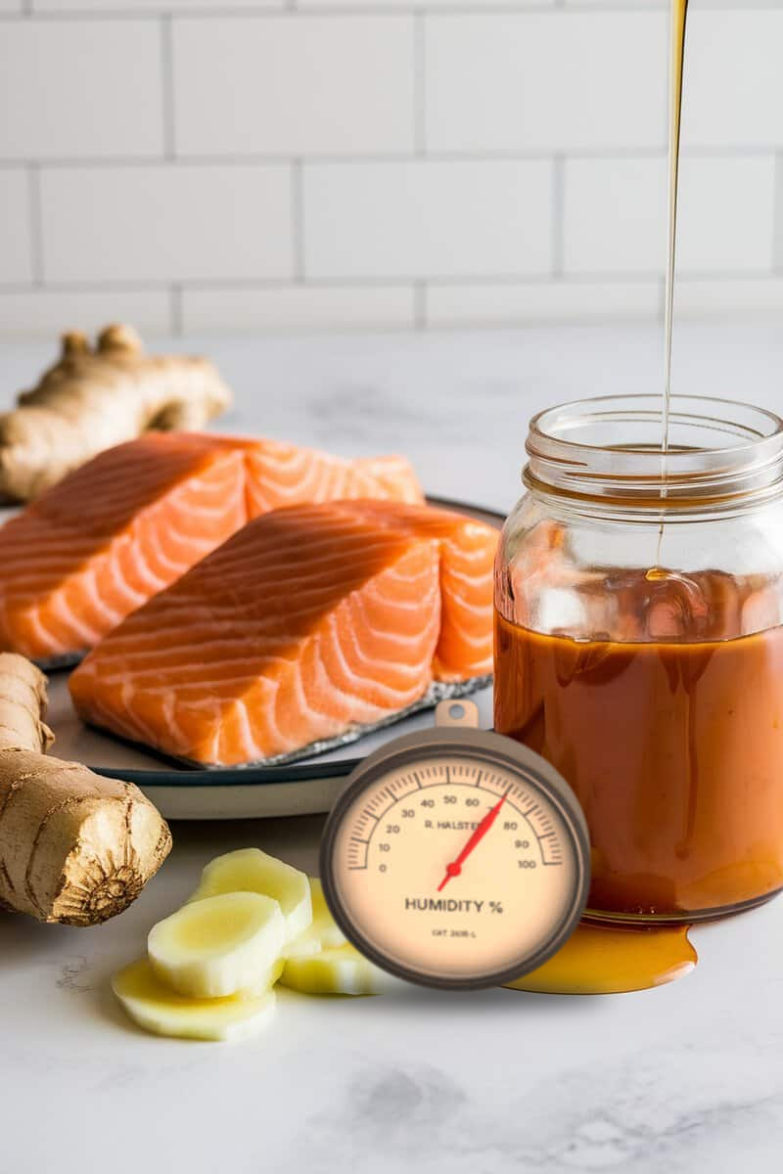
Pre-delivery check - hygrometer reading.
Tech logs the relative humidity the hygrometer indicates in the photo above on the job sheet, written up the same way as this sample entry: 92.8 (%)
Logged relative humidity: 70 (%)
